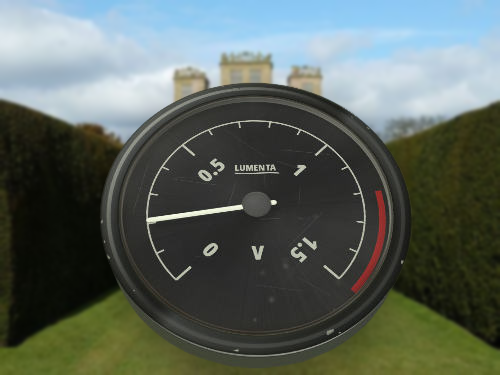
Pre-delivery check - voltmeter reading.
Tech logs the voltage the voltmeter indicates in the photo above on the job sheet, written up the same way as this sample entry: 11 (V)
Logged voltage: 0.2 (V)
